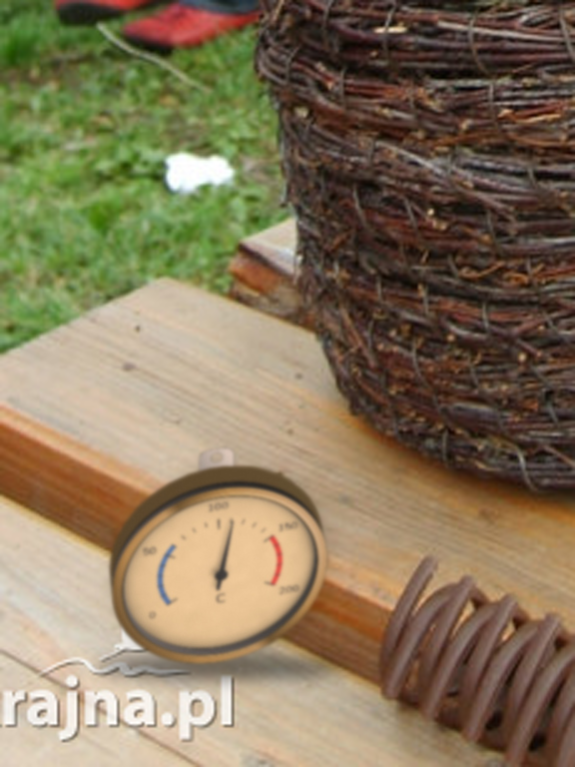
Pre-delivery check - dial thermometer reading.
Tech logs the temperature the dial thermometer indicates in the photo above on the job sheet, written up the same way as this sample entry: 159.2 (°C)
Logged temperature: 110 (°C)
